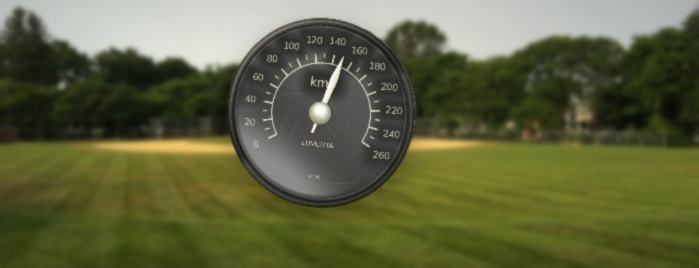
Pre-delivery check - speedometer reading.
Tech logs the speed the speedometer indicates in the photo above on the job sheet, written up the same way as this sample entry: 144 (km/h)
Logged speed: 150 (km/h)
